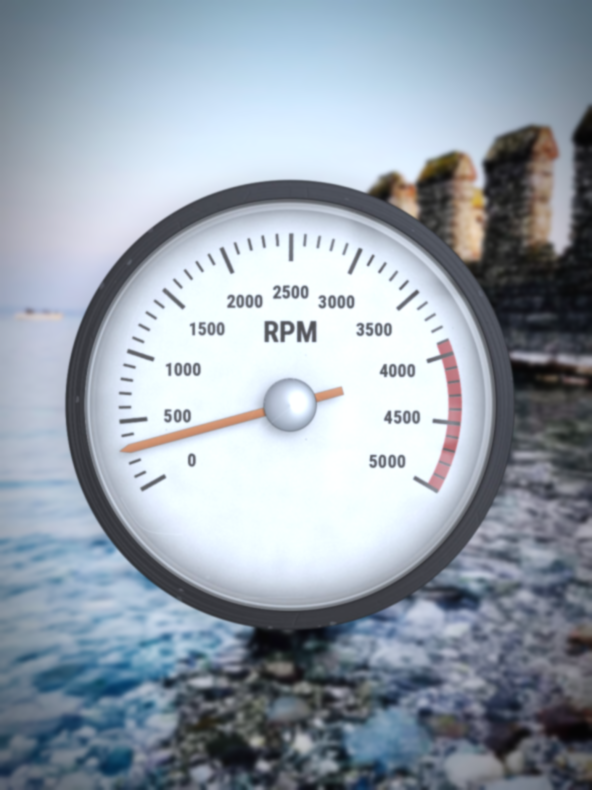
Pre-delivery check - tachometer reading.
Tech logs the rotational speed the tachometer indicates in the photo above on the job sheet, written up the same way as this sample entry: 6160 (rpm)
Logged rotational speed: 300 (rpm)
